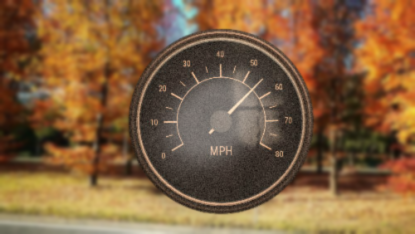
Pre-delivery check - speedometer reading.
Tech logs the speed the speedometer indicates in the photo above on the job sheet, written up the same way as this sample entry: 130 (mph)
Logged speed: 55 (mph)
